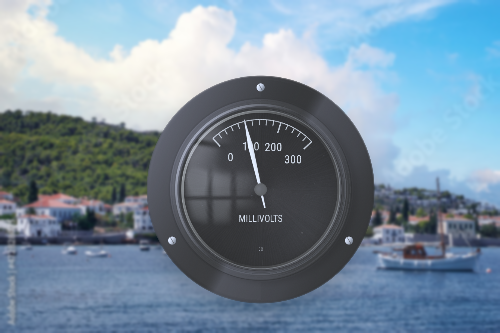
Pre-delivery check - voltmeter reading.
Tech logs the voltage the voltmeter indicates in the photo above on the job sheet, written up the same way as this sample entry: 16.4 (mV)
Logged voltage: 100 (mV)
